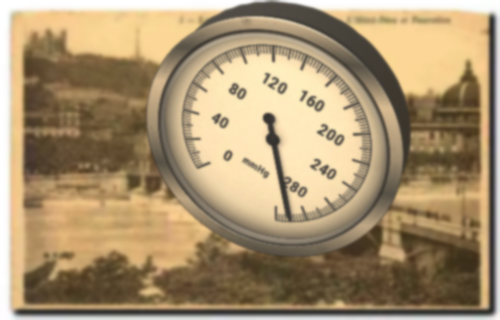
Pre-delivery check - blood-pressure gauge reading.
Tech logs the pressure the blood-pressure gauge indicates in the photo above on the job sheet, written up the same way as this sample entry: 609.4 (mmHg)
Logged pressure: 290 (mmHg)
